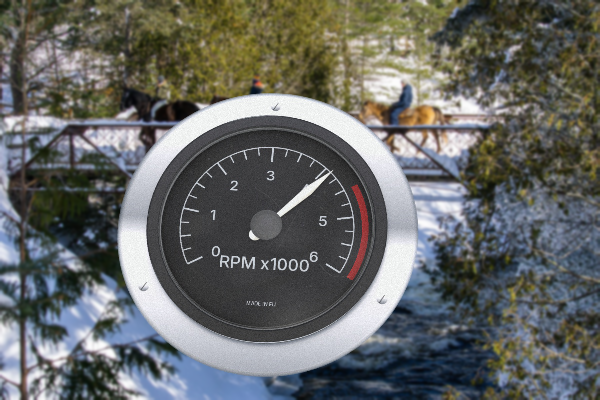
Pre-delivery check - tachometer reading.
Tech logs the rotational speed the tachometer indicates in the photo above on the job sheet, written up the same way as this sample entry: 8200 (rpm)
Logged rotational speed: 4125 (rpm)
